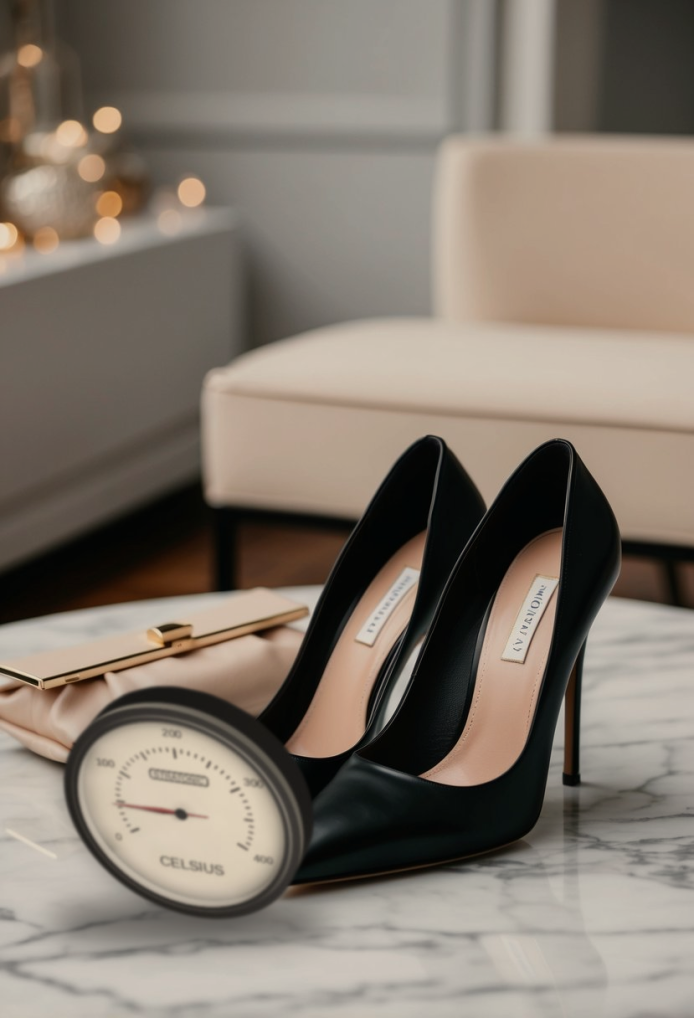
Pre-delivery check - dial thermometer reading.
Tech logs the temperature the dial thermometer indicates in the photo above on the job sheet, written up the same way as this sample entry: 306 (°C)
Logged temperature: 50 (°C)
